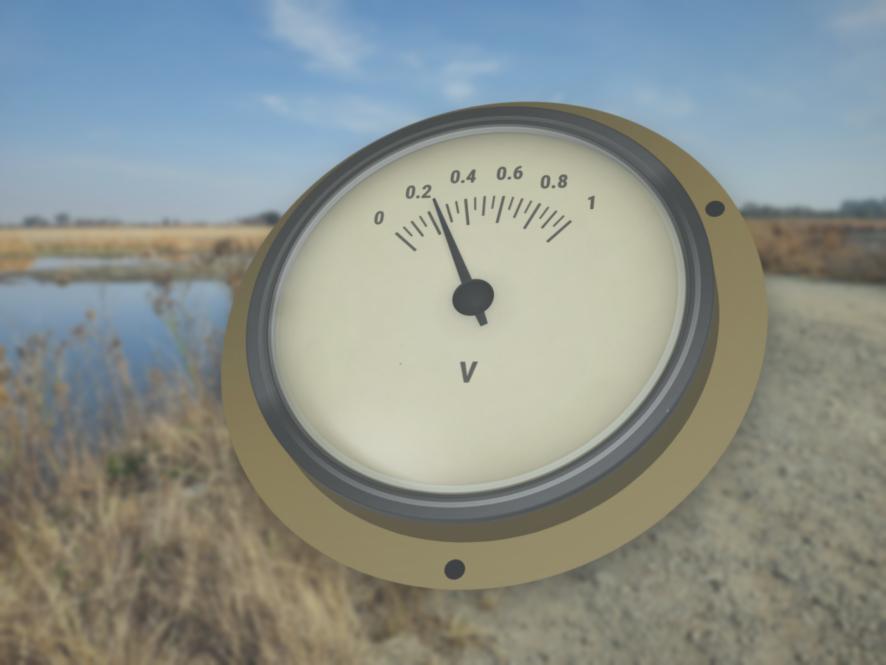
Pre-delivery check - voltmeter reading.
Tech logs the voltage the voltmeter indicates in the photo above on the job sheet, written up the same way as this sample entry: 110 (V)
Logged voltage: 0.25 (V)
